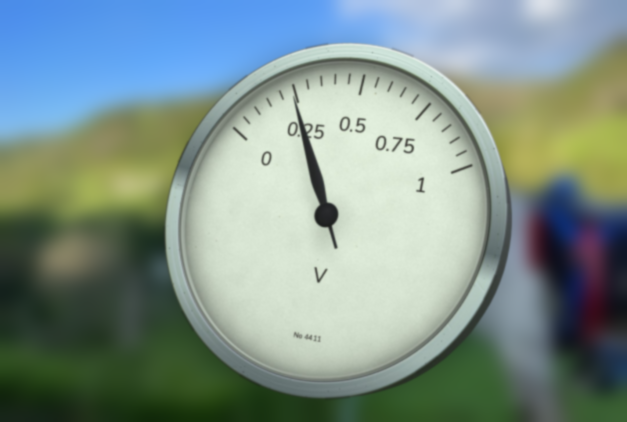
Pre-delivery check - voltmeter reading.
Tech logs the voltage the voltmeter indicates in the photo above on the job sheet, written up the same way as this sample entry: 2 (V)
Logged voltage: 0.25 (V)
